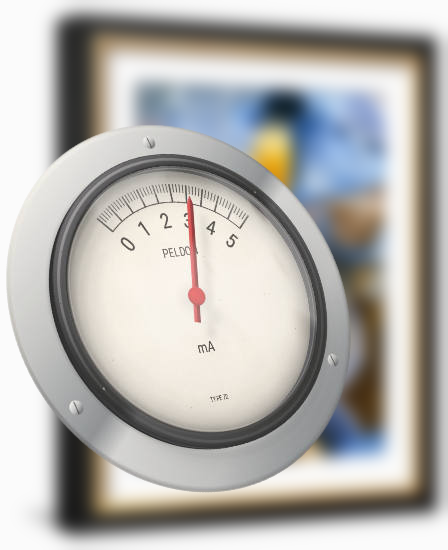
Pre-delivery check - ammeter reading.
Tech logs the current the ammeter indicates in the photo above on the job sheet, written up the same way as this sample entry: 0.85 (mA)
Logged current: 3 (mA)
